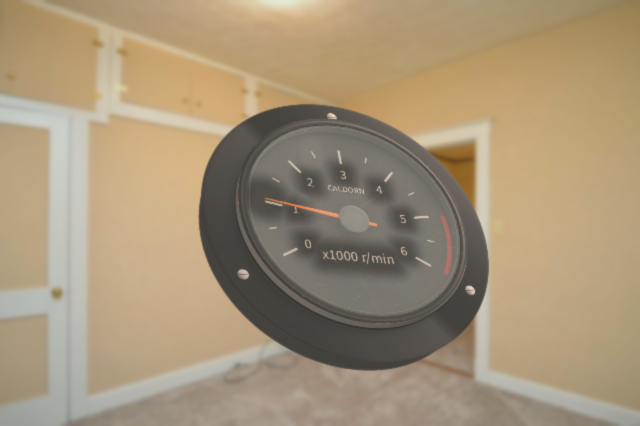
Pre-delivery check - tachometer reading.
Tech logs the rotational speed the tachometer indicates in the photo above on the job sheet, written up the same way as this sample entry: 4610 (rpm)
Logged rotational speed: 1000 (rpm)
